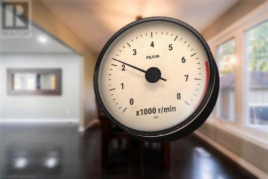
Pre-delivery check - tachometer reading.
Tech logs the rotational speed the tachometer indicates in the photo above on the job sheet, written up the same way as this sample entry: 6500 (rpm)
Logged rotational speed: 2200 (rpm)
